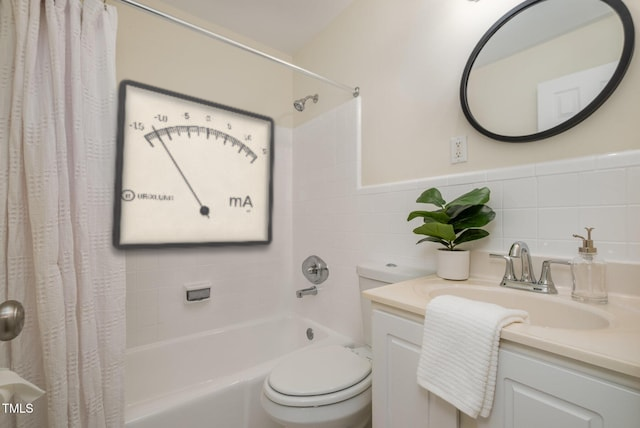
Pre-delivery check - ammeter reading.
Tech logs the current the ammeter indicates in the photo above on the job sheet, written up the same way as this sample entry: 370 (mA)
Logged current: -12.5 (mA)
